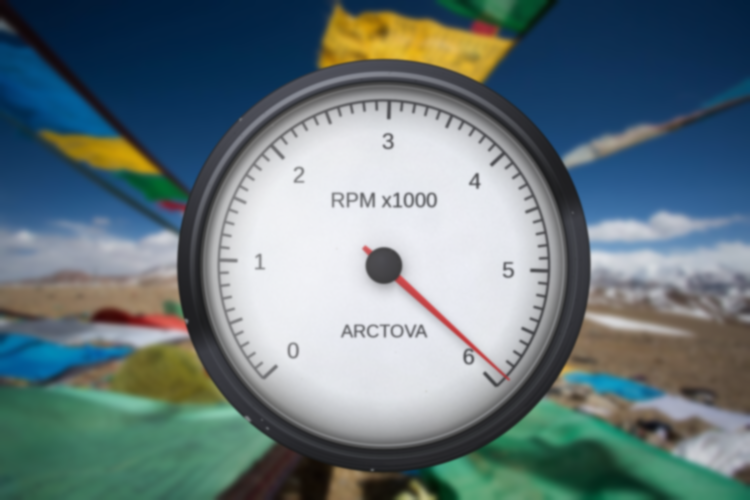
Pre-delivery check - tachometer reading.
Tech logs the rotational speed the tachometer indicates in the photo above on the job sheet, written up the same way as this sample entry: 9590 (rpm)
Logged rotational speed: 5900 (rpm)
